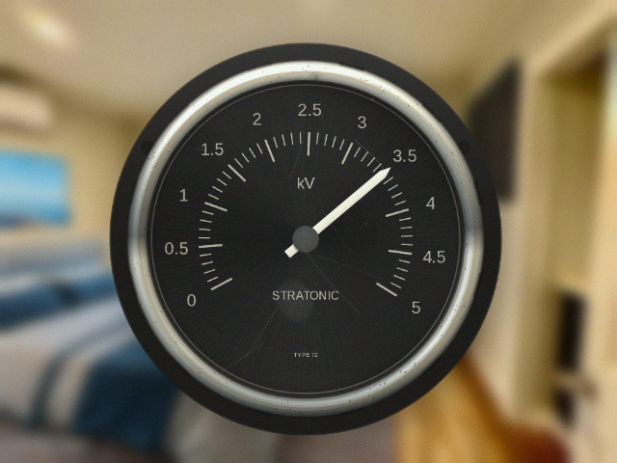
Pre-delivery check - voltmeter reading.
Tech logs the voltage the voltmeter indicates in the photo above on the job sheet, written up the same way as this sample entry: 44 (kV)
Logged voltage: 3.5 (kV)
